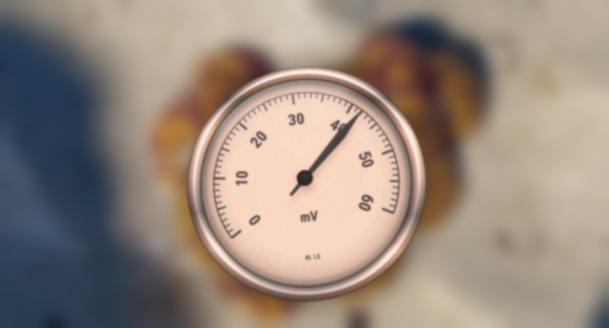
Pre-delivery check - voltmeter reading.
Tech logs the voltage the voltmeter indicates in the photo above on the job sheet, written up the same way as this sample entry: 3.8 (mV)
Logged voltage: 42 (mV)
